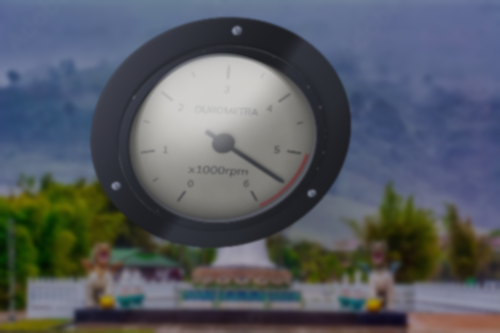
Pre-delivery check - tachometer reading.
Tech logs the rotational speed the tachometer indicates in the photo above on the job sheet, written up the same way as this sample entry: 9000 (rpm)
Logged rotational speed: 5500 (rpm)
